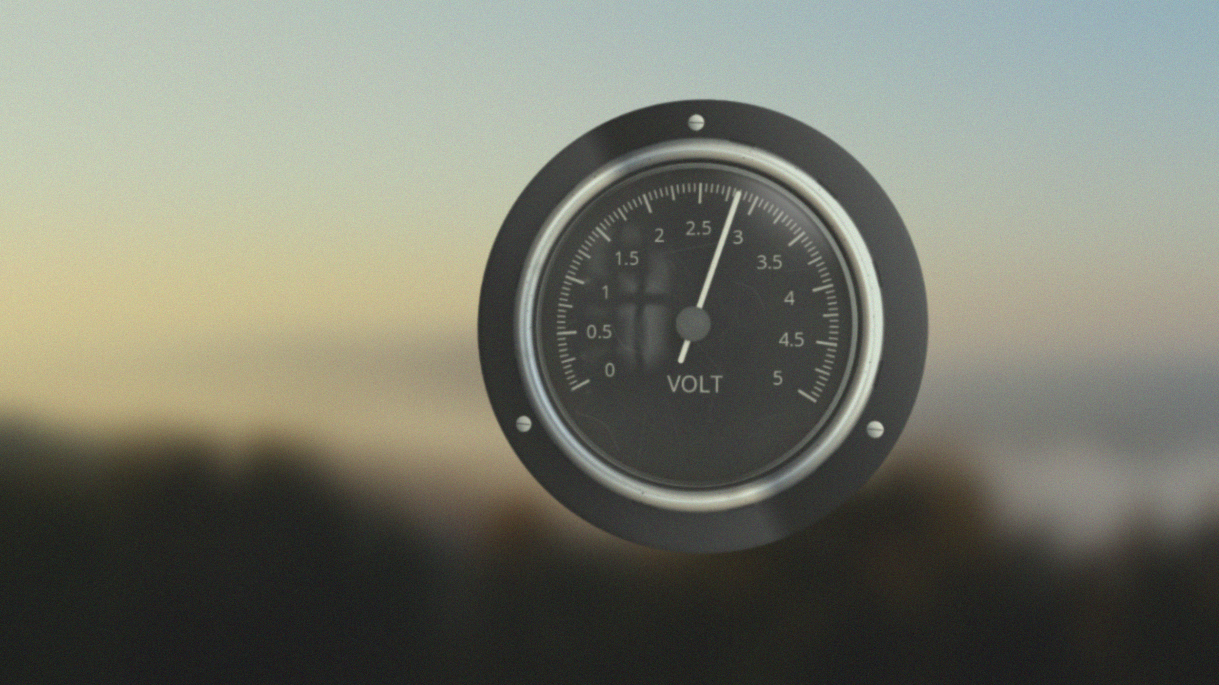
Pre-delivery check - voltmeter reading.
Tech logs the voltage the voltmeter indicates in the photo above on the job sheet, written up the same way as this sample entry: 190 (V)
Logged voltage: 2.85 (V)
